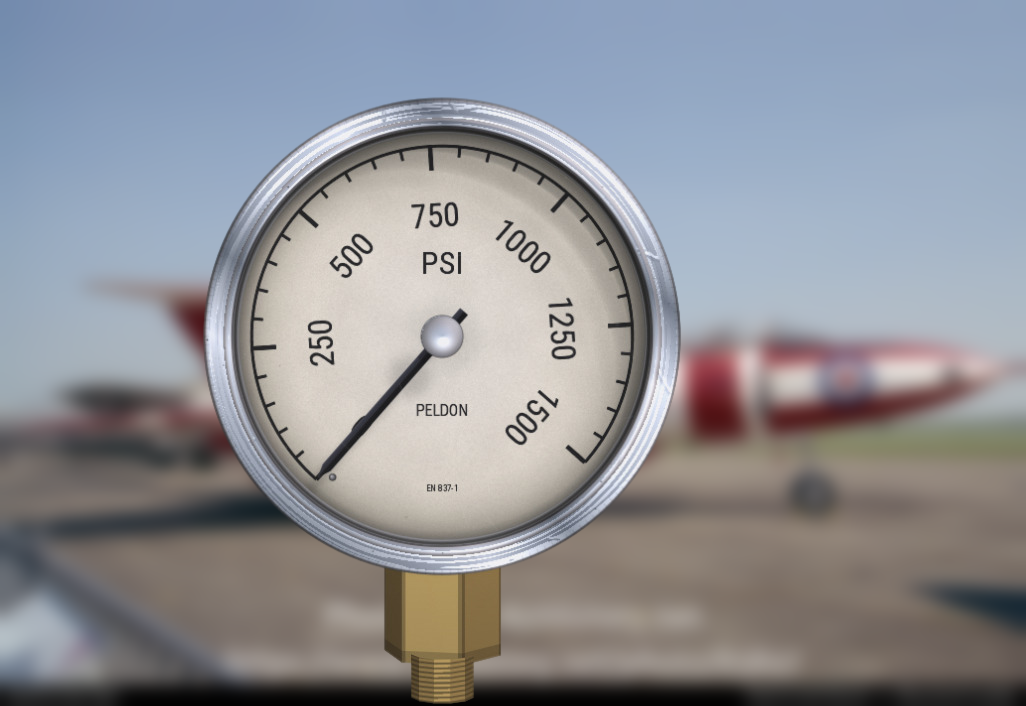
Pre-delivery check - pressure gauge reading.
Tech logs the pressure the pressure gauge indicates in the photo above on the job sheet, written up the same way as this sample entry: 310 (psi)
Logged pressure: 0 (psi)
